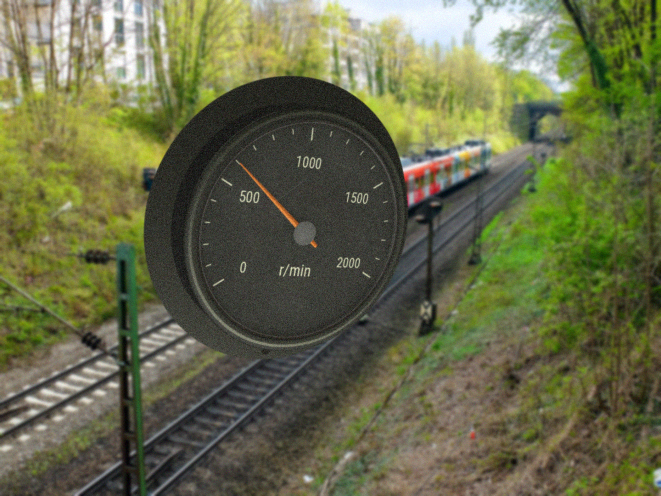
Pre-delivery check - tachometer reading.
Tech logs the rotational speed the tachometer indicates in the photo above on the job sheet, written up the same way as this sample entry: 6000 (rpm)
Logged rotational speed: 600 (rpm)
